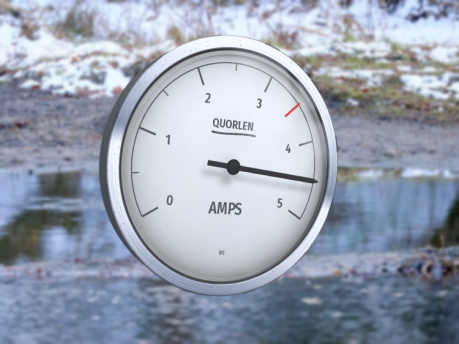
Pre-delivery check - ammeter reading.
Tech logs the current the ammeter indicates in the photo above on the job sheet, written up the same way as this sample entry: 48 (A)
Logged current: 4.5 (A)
